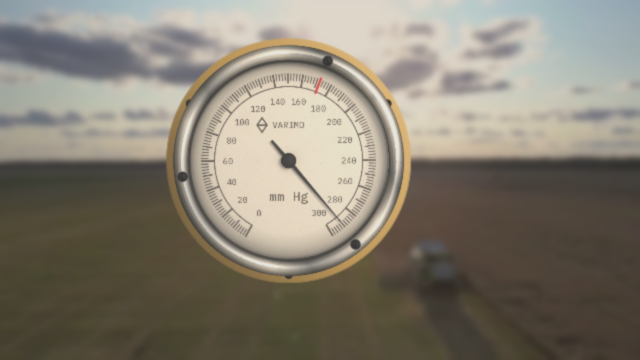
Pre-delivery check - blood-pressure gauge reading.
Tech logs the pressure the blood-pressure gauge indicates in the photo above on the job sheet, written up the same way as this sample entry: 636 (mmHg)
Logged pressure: 290 (mmHg)
